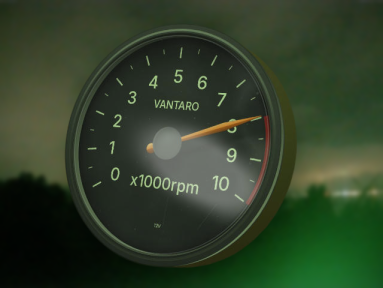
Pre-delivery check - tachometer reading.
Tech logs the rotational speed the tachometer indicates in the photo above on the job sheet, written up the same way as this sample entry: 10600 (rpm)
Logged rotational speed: 8000 (rpm)
